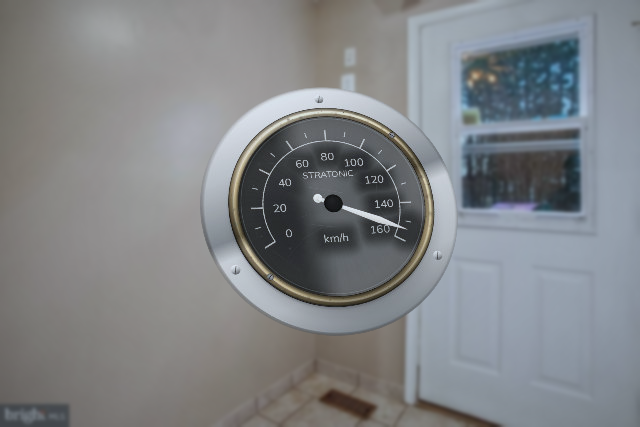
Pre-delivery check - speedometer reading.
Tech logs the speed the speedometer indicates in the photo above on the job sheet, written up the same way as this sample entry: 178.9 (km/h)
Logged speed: 155 (km/h)
